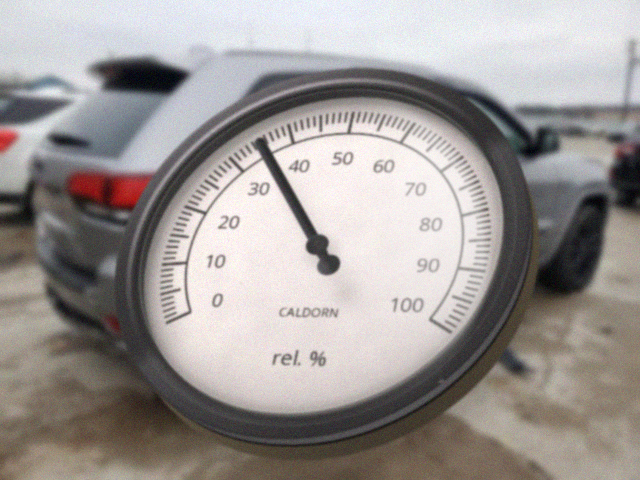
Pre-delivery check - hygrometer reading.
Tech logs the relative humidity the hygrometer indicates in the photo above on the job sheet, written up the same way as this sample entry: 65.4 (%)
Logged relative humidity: 35 (%)
